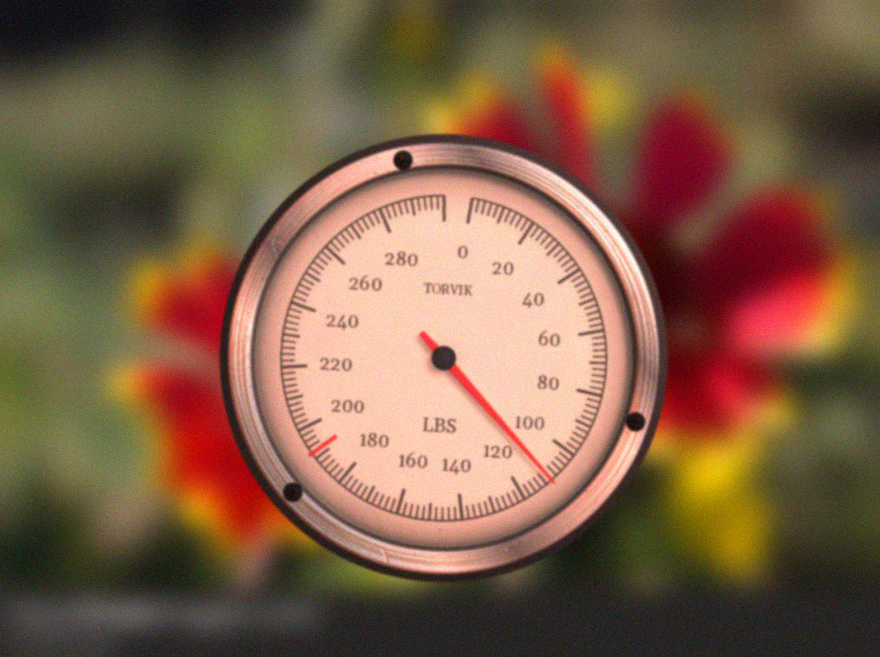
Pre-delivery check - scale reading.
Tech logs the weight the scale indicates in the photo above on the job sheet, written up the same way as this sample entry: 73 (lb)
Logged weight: 110 (lb)
